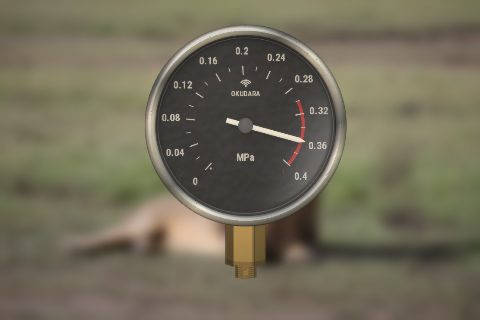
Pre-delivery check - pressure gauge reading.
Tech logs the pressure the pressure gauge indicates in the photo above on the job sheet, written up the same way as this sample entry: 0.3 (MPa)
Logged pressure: 0.36 (MPa)
